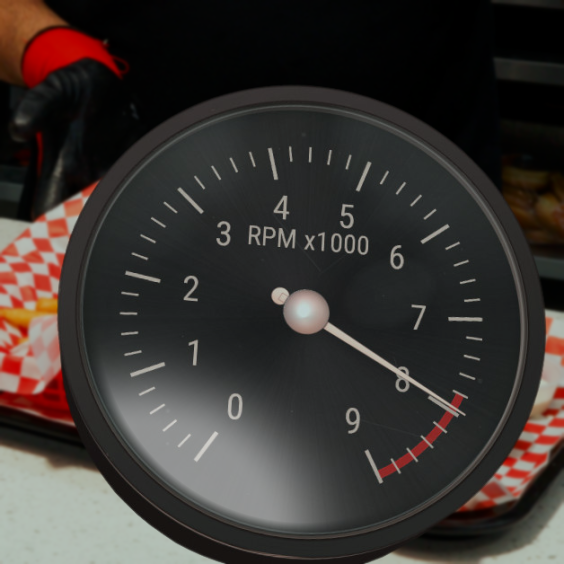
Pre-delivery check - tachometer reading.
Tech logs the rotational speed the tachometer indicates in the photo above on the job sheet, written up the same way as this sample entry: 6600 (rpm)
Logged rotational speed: 8000 (rpm)
